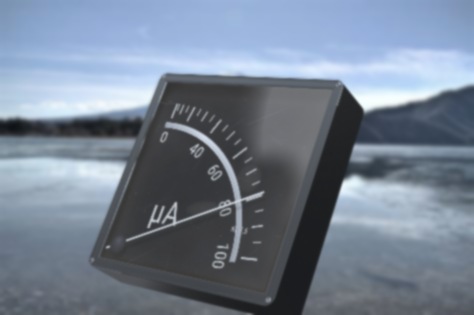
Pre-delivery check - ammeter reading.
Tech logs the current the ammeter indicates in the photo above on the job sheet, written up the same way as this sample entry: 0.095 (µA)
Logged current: 80 (µA)
